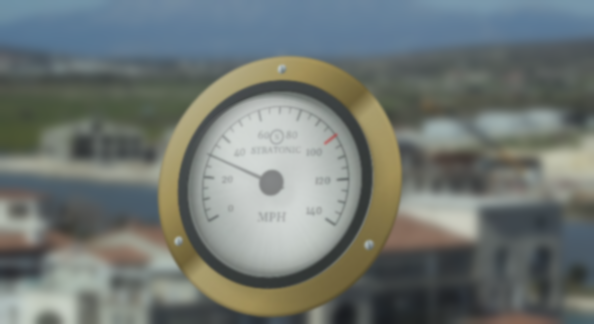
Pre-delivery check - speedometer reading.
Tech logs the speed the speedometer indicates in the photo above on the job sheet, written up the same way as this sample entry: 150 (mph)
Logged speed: 30 (mph)
